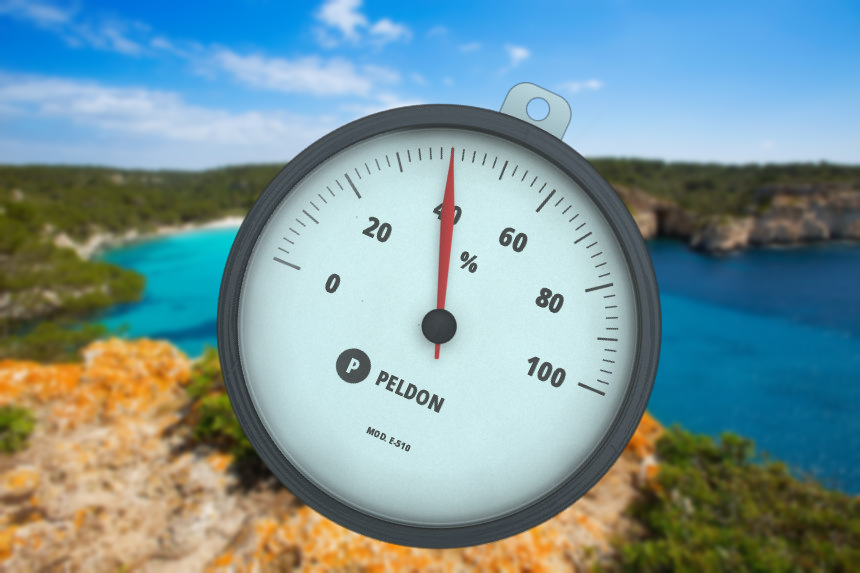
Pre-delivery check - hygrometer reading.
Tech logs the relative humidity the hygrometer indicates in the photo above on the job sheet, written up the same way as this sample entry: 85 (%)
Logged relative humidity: 40 (%)
